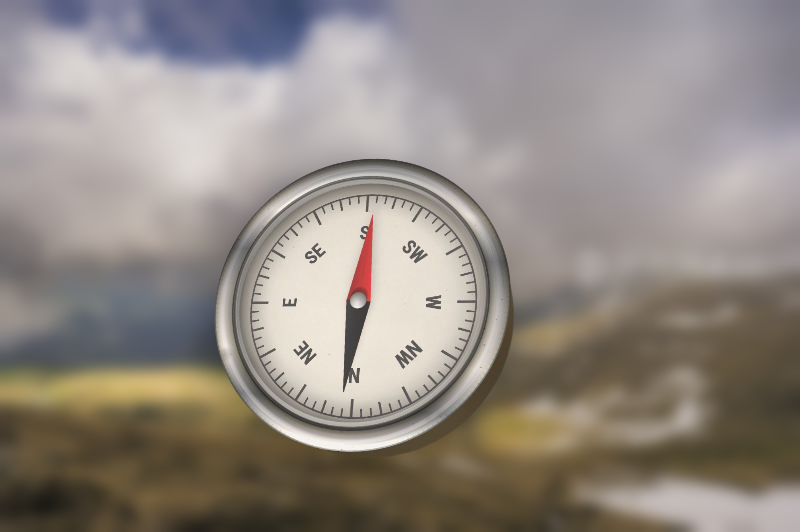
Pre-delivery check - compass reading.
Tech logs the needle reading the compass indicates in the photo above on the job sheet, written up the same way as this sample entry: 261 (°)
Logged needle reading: 185 (°)
